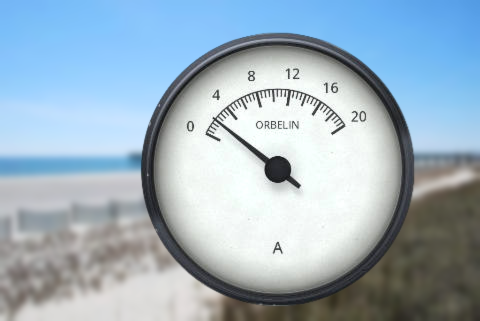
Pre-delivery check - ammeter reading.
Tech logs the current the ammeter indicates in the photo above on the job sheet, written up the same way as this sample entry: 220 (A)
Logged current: 2 (A)
